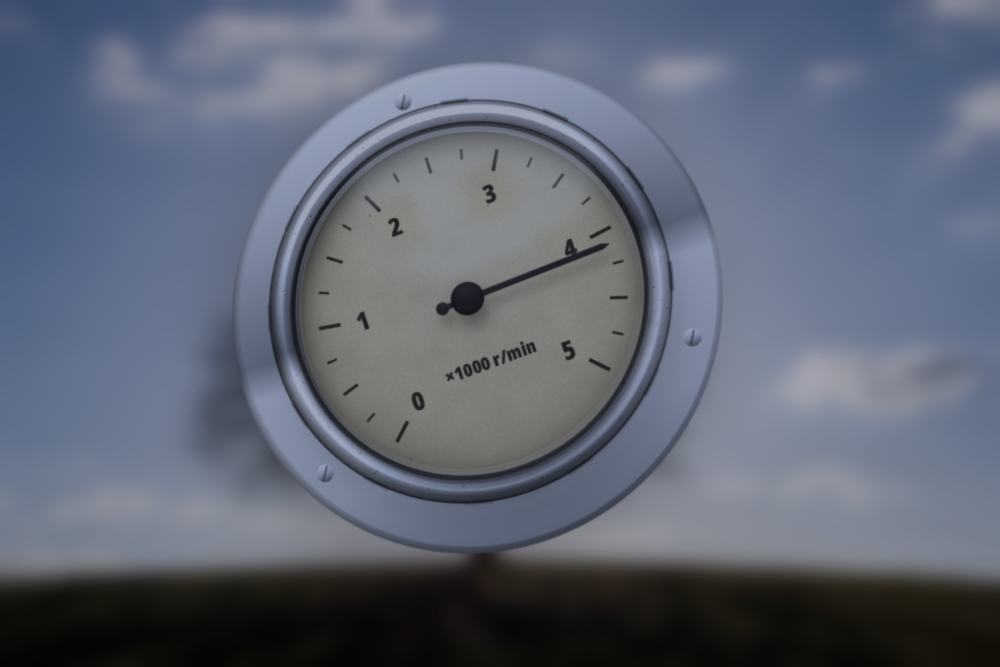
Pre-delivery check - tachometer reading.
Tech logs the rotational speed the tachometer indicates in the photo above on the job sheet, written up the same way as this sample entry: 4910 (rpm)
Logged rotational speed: 4125 (rpm)
